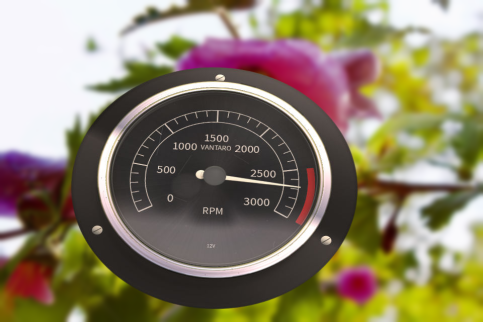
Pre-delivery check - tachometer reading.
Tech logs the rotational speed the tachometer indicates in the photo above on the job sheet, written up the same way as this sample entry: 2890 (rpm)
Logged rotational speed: 2700 (rpm)
